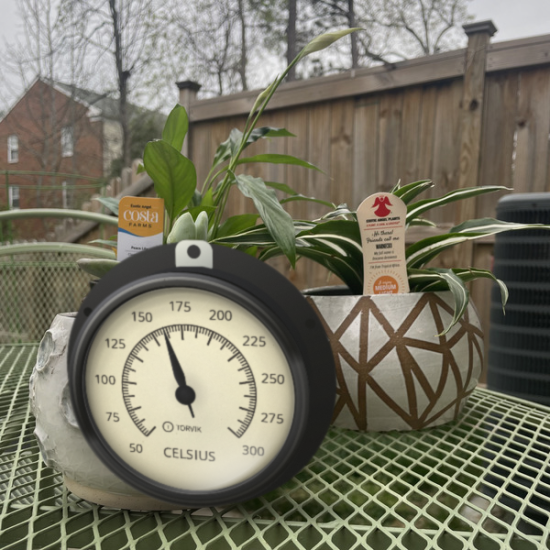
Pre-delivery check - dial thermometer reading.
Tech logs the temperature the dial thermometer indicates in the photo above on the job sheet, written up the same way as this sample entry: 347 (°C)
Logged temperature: 162.5 (°C)
